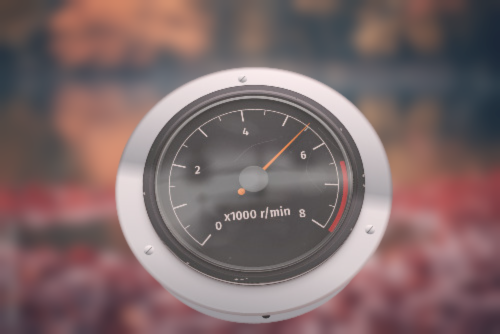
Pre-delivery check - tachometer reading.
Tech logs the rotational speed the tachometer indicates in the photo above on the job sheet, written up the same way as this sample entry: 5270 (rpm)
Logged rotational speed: 5500 (rpm)
